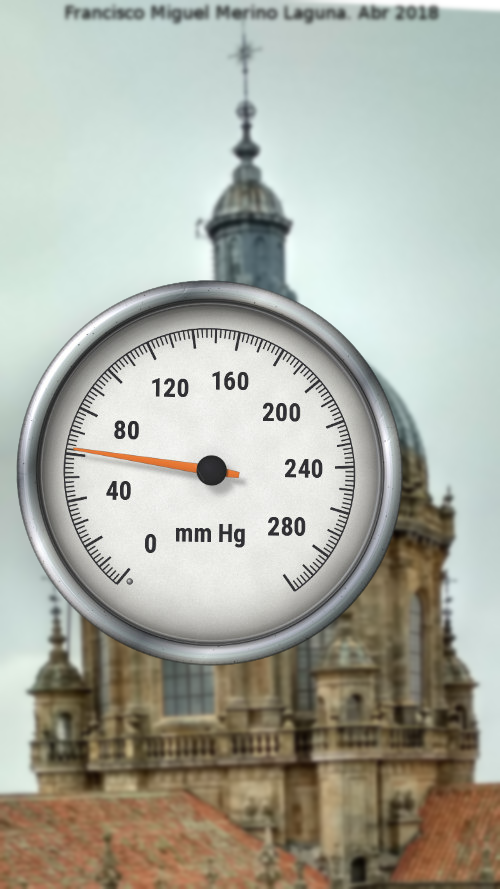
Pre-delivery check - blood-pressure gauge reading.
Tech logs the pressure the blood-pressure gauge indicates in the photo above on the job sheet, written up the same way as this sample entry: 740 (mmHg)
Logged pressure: 62 (mmHg)
